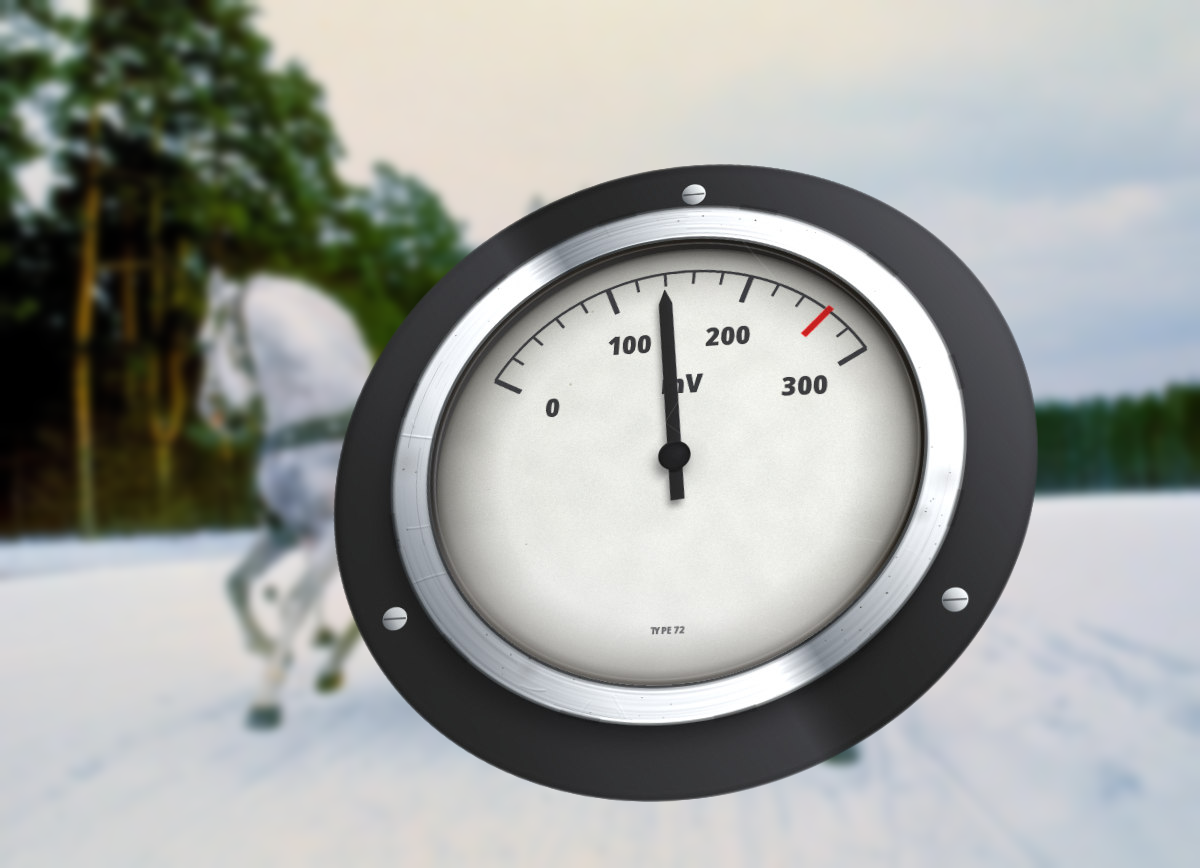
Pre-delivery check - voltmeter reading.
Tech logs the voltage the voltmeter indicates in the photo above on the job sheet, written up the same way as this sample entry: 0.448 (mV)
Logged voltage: 140 (mV)
